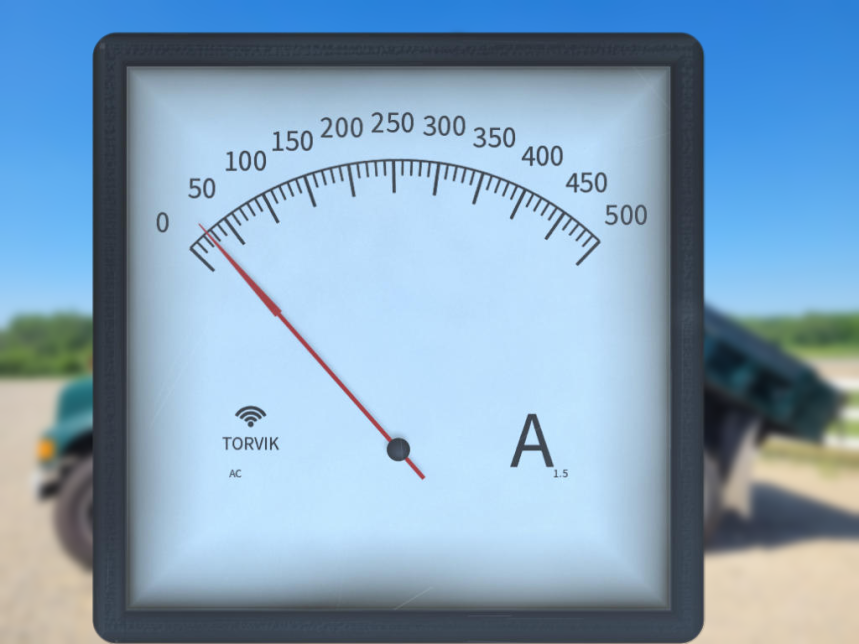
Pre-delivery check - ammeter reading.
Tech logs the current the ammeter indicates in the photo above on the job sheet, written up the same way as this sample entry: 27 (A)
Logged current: 25 (A)
